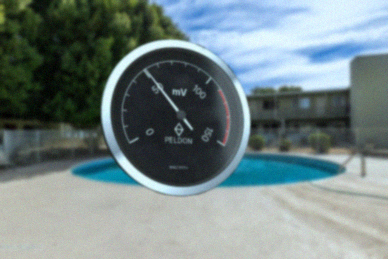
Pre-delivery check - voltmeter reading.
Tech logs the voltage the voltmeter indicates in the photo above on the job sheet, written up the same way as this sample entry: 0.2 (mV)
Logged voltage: 50 (mV)
